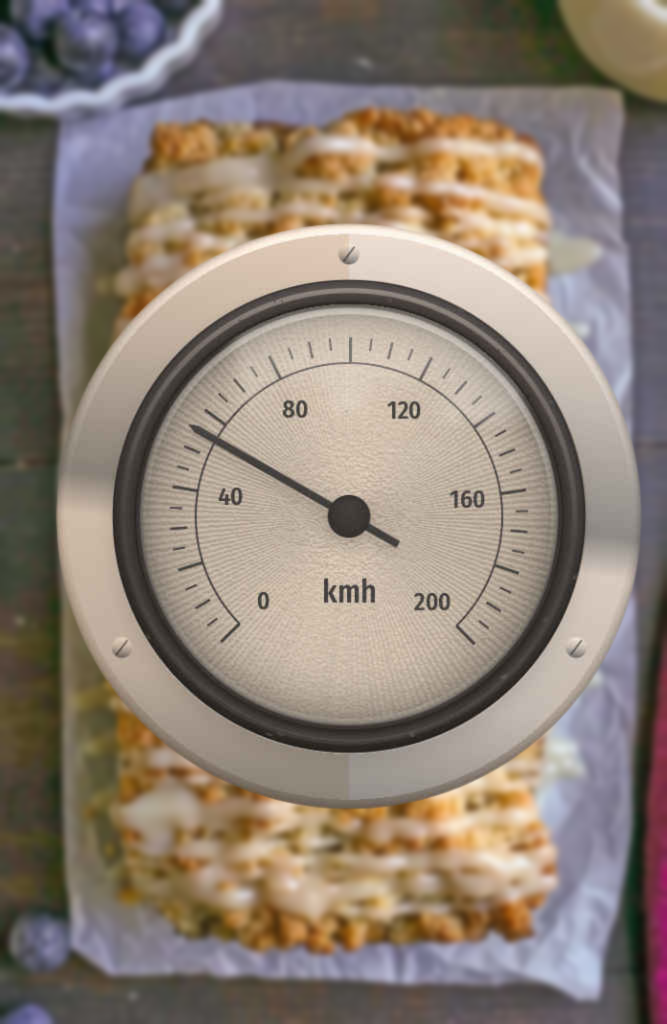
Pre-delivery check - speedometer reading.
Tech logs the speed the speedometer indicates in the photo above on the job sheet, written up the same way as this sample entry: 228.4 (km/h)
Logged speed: 55 (km/h)
